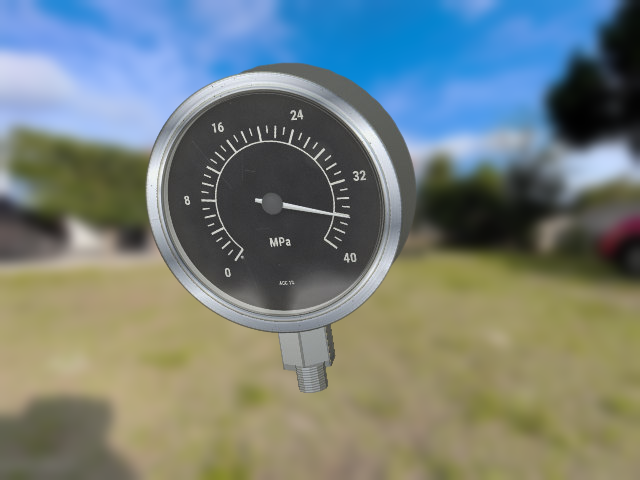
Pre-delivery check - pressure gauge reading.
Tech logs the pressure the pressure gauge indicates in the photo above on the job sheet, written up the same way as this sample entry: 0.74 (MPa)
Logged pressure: 36 (MPa)
